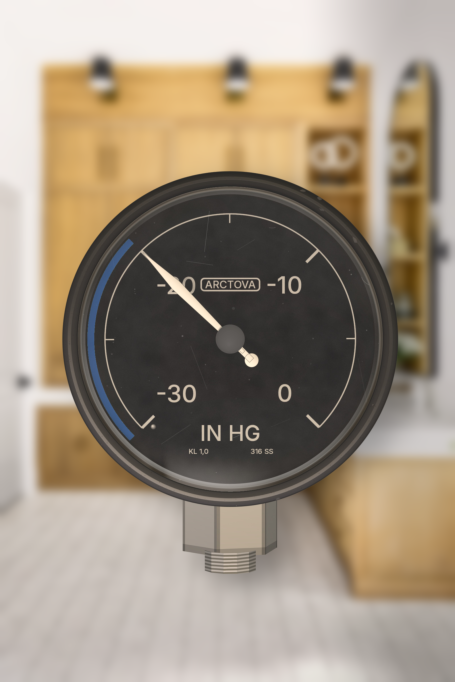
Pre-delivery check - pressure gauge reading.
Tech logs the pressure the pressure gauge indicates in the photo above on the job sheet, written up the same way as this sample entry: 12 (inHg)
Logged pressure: -20 (inHg)
